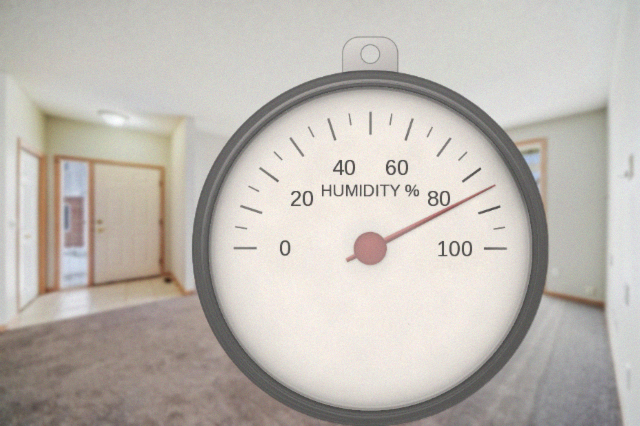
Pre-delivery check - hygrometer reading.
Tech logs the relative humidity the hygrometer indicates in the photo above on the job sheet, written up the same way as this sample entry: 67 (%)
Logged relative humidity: 85 (%)
